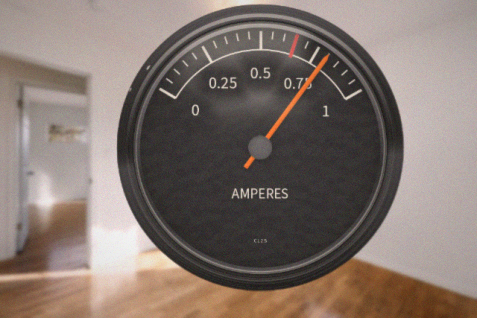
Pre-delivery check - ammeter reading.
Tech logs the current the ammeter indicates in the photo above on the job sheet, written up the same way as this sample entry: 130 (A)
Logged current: 0.8 (A)
